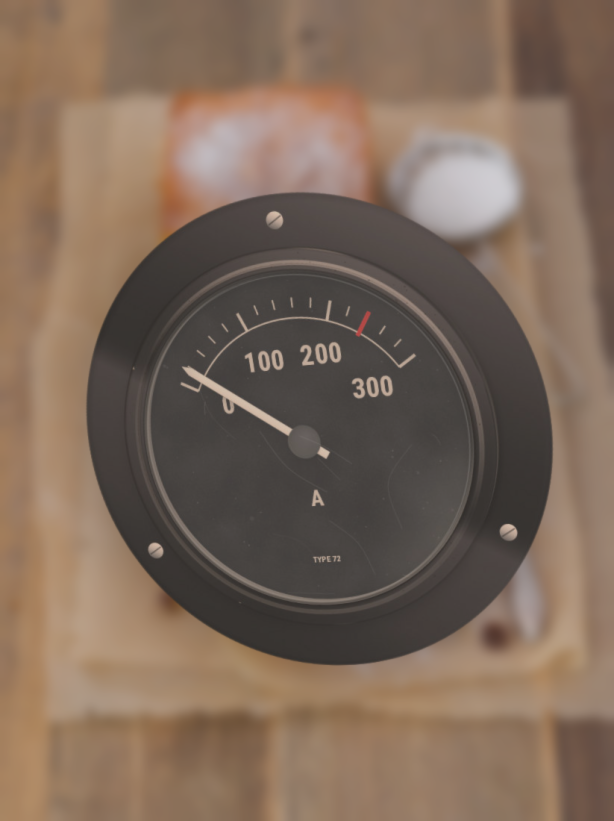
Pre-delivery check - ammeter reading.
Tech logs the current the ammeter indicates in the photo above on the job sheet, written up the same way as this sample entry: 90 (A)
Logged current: 20 (A)
